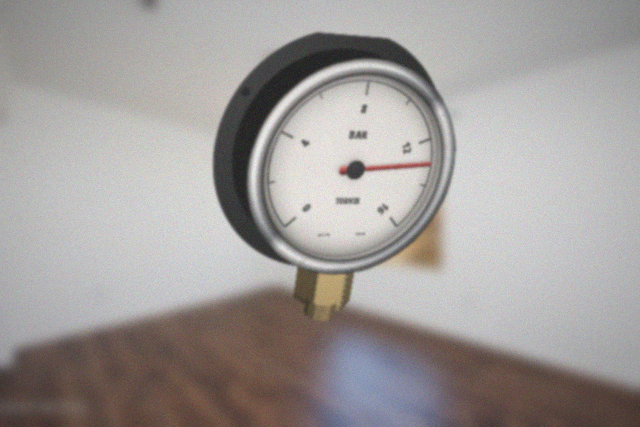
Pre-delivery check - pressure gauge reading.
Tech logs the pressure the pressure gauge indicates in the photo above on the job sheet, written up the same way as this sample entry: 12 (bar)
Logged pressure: 13 (bar)
